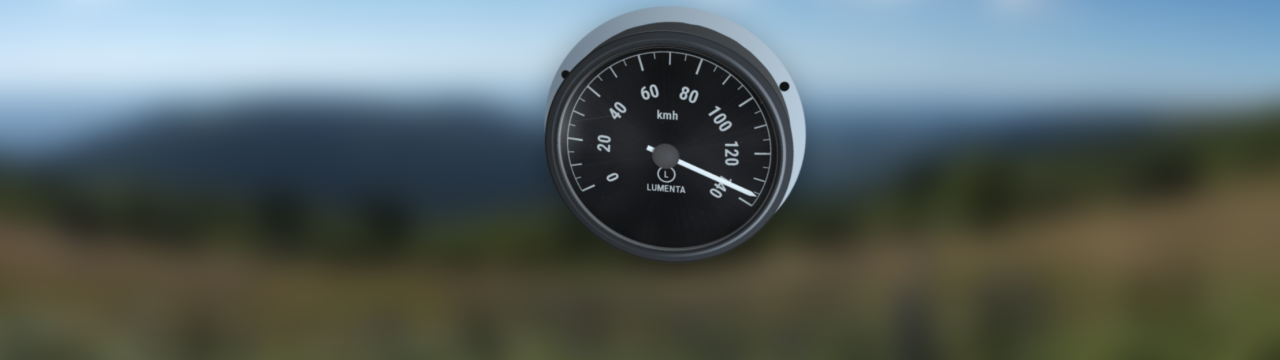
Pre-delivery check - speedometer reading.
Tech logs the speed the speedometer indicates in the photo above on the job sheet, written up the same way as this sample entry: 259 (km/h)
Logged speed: 135 (km/h)
